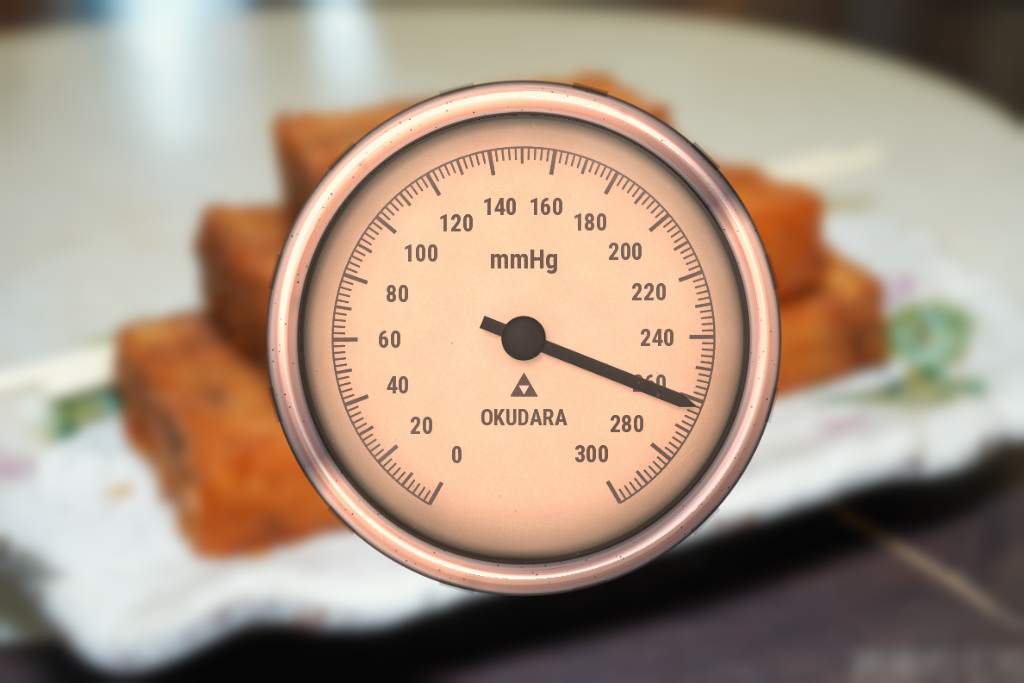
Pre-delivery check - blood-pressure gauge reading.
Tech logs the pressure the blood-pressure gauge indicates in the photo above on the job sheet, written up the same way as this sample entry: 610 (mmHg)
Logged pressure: 262 (mmHg)
